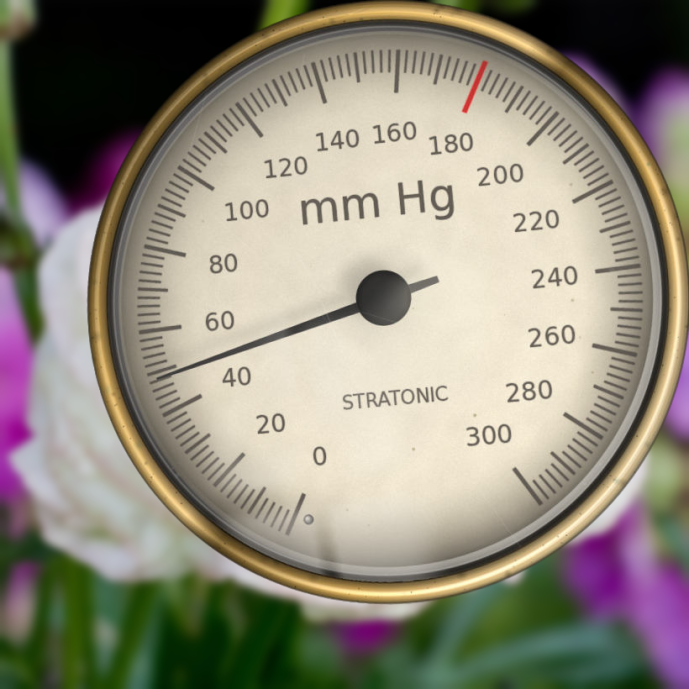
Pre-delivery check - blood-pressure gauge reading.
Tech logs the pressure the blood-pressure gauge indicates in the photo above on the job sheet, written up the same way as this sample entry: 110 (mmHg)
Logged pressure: 48 (mmHg)
